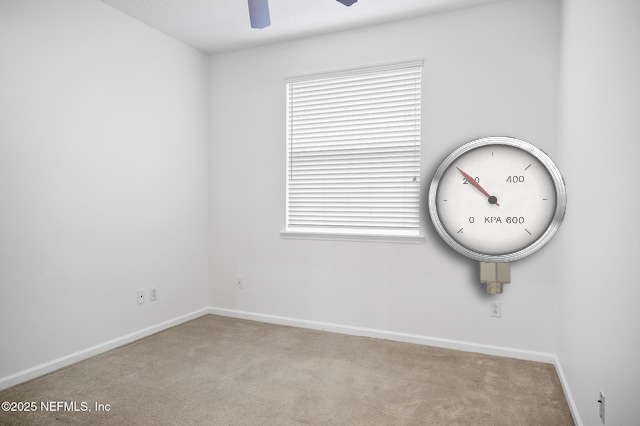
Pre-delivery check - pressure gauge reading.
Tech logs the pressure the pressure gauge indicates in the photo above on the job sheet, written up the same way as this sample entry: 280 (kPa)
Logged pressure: 200 (kPa)
